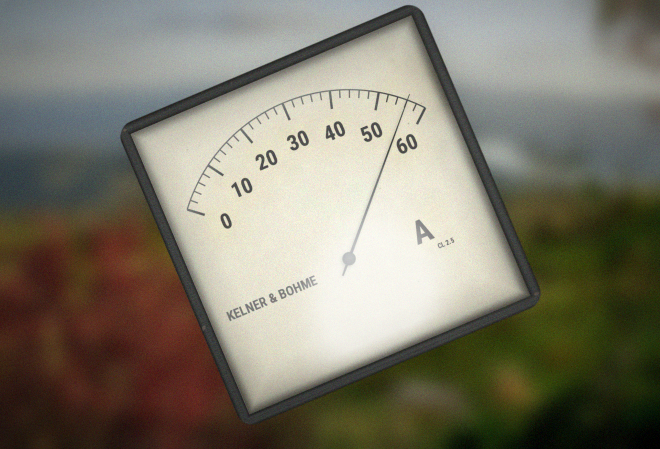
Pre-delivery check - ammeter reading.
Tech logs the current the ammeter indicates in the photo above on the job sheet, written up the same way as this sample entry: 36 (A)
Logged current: 56 (A)
